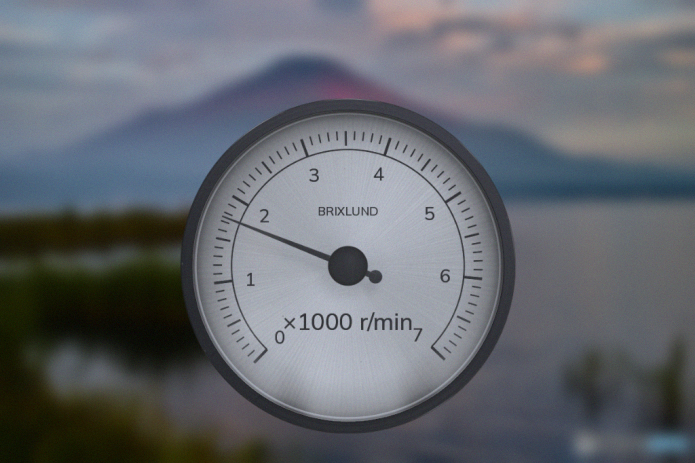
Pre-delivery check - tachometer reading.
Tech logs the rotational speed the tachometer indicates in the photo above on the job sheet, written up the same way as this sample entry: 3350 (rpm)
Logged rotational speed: 1750 (rpm)
